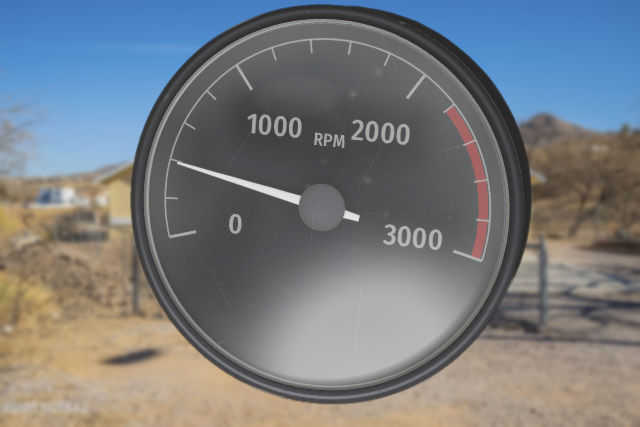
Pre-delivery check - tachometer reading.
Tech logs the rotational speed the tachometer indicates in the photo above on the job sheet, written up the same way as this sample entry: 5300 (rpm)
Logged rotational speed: 400 (rpm)
